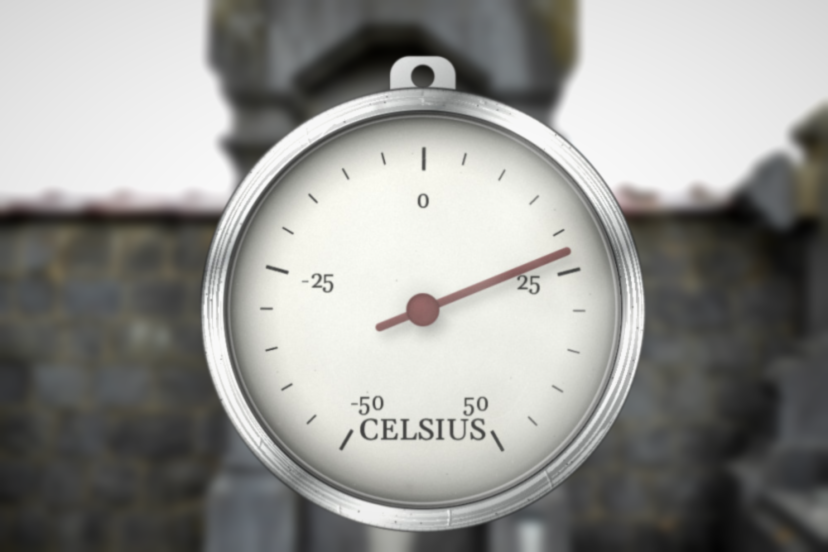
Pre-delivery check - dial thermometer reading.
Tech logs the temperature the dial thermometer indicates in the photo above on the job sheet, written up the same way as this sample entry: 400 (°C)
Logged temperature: 22.5 (°C)
